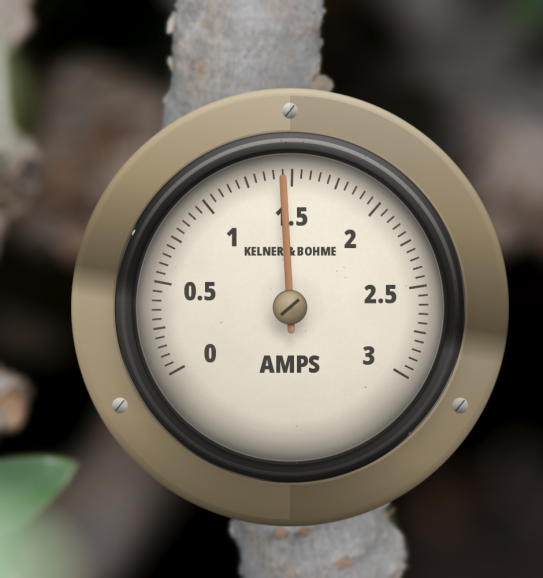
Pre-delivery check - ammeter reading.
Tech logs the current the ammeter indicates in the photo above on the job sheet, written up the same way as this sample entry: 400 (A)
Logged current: 1.45 (A)
